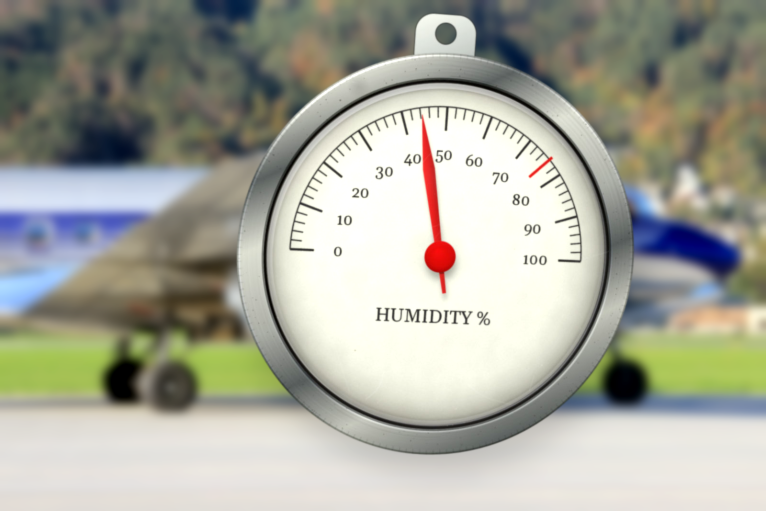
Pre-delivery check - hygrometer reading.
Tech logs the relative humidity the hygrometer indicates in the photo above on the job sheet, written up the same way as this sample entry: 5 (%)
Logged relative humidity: 44 (%)
